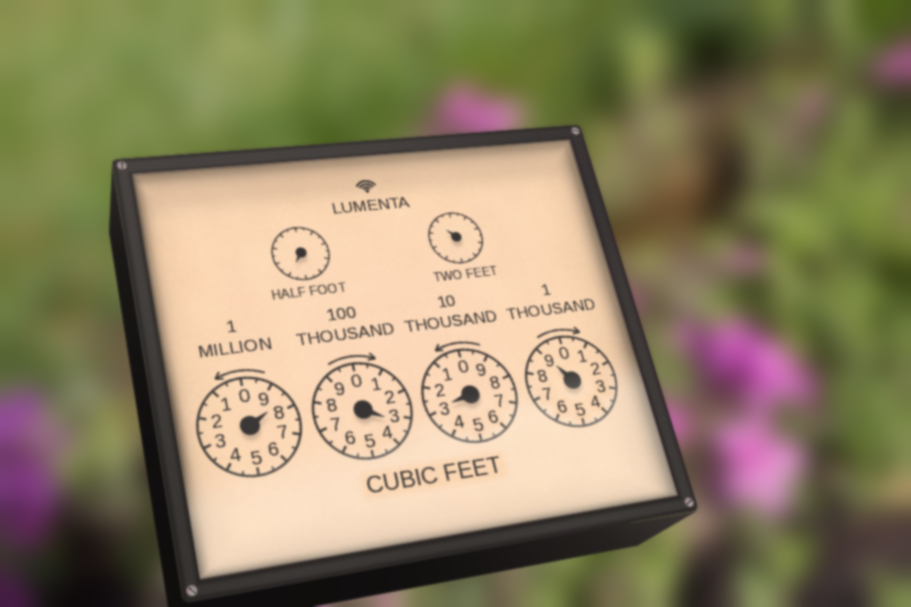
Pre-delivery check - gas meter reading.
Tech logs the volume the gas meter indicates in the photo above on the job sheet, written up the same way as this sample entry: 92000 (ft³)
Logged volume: 832900 (ft³)
